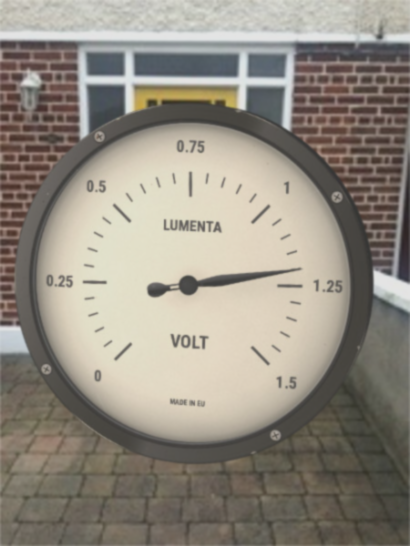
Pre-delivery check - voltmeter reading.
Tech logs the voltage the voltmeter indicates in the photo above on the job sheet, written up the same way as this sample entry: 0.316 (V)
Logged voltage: 1.2 (V)
